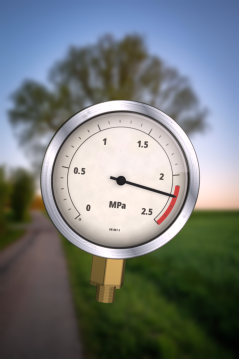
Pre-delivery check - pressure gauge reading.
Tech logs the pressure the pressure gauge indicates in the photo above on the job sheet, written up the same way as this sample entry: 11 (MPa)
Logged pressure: 2.2 (MPa)
